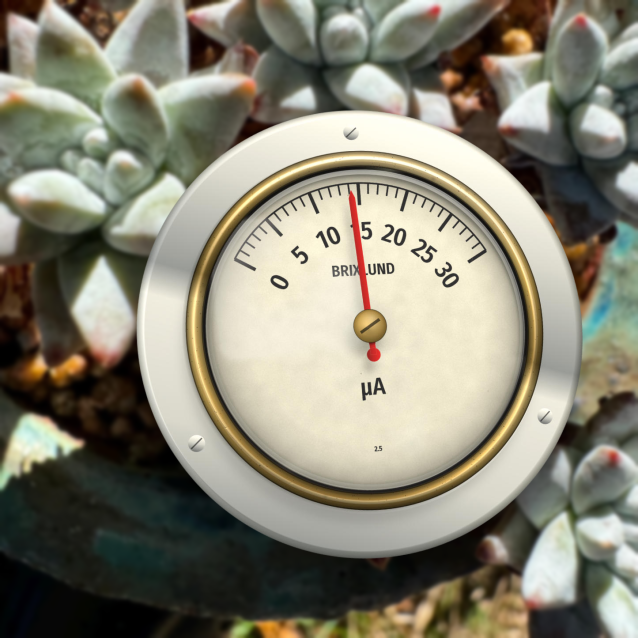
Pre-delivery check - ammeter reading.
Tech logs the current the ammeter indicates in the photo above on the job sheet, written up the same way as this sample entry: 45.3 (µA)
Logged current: 14 (µA)
